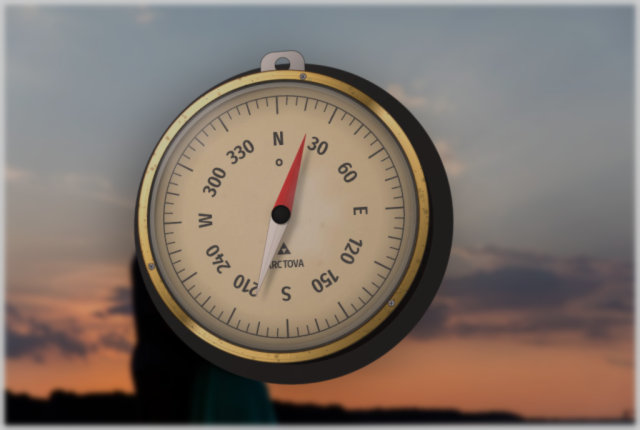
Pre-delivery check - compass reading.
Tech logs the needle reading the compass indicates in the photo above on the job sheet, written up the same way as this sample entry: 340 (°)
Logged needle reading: 20 (°)
